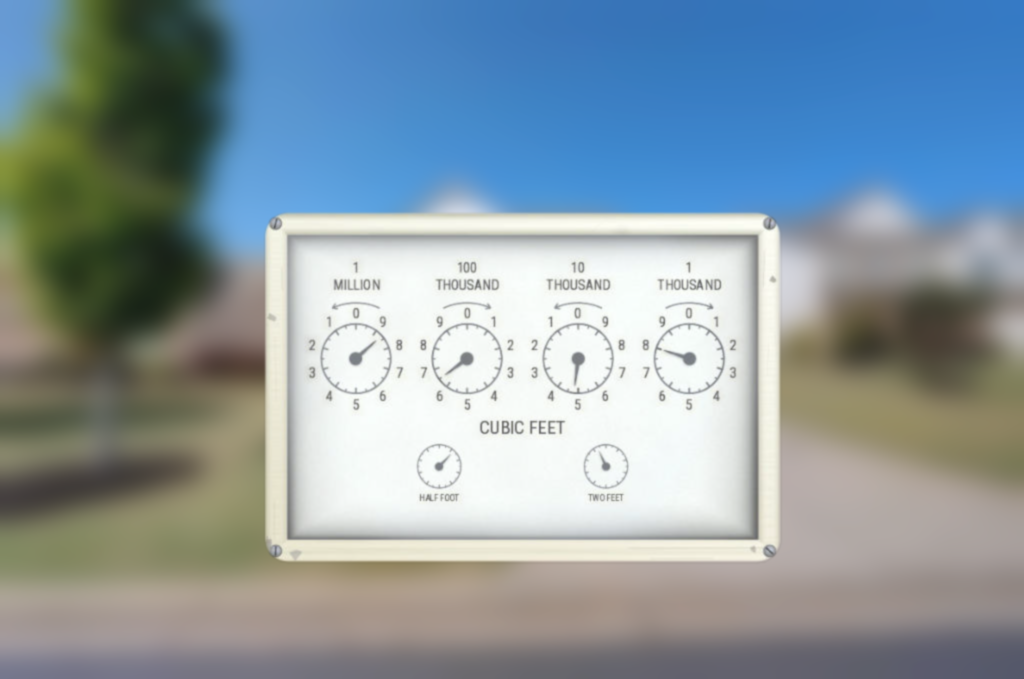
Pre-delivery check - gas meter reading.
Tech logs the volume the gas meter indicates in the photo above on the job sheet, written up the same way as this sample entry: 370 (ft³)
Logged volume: 864800 (ft³)
